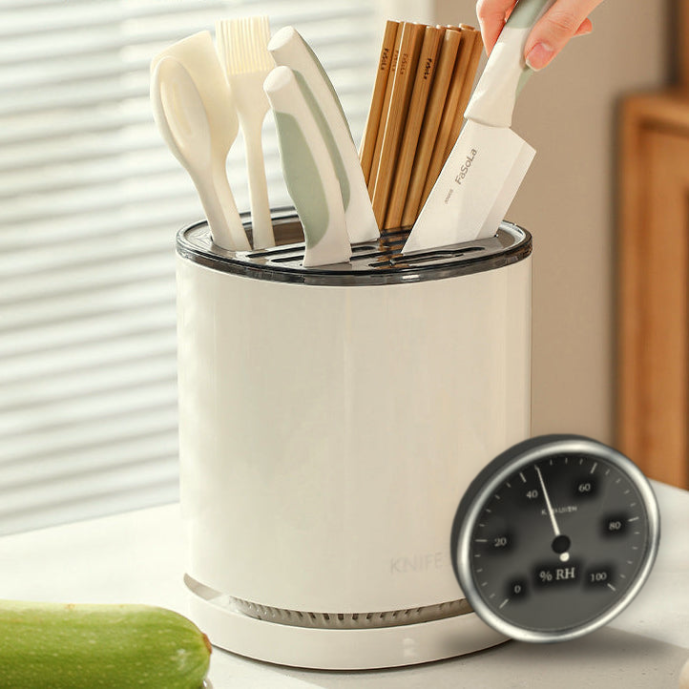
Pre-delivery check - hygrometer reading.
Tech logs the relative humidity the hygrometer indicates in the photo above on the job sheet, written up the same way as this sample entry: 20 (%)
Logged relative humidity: 44 (%)
